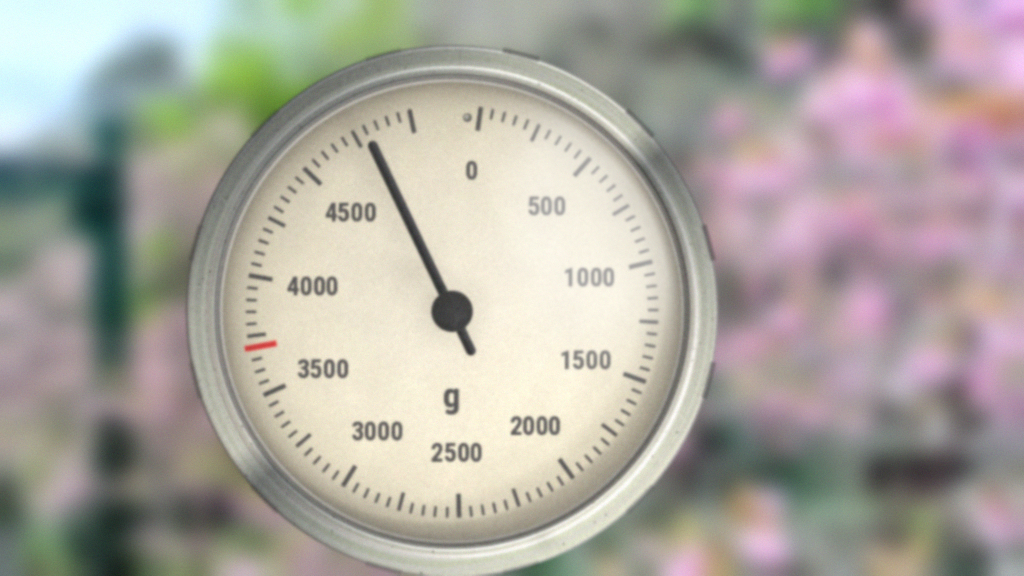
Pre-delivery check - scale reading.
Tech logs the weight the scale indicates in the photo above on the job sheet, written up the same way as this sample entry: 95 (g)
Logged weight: 4800 (g)
